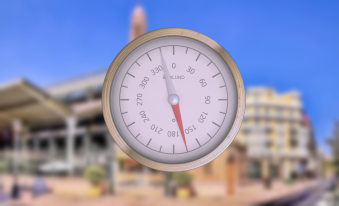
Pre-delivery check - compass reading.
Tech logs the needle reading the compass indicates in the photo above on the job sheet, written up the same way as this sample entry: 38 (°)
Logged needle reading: 165 (°)
